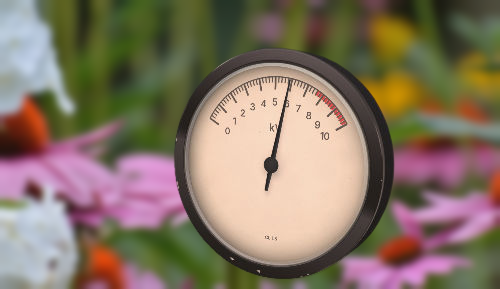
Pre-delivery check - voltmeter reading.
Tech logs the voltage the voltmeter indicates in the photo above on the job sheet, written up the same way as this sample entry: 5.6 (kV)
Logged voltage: 6 (kV)
